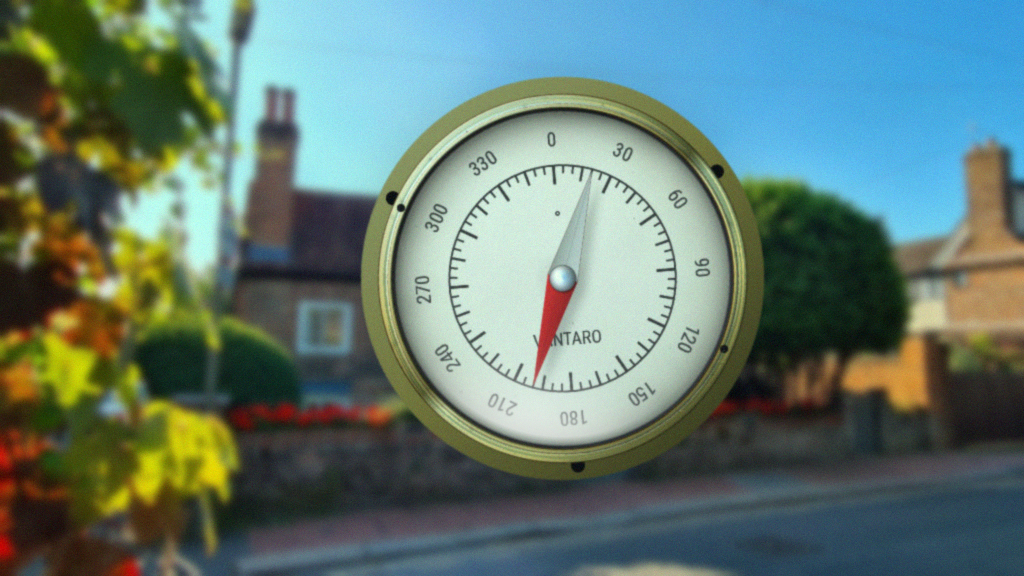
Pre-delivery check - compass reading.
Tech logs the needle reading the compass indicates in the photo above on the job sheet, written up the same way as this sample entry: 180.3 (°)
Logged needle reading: 200 (°)
